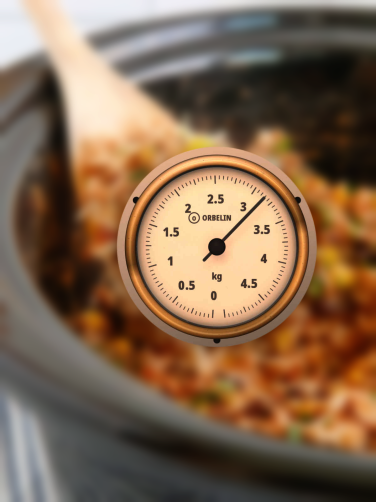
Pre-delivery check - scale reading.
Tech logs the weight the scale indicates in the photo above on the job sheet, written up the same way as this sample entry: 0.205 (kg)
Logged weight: 3.15 (kg)
